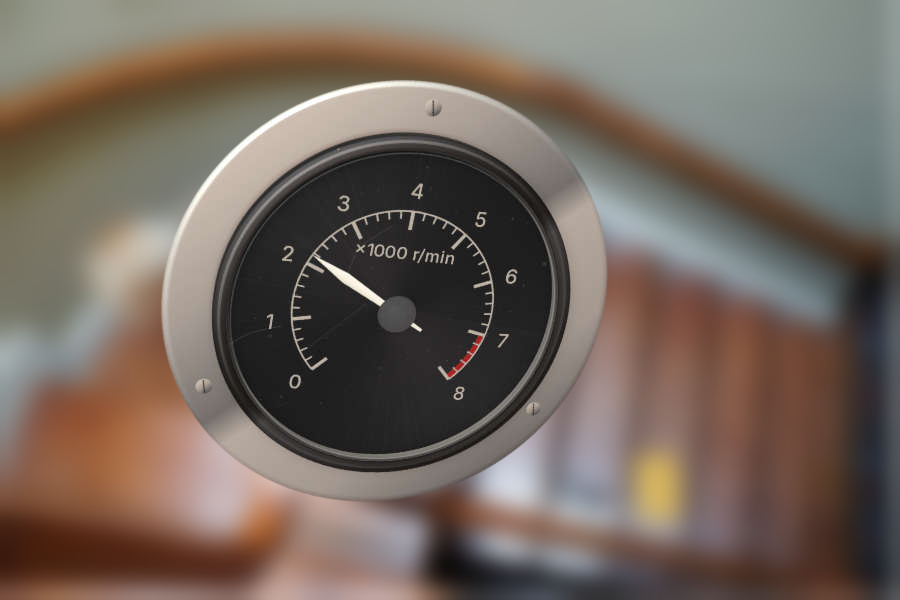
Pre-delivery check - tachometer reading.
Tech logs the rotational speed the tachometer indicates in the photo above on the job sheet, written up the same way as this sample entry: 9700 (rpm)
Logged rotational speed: 2200 (rpm)
